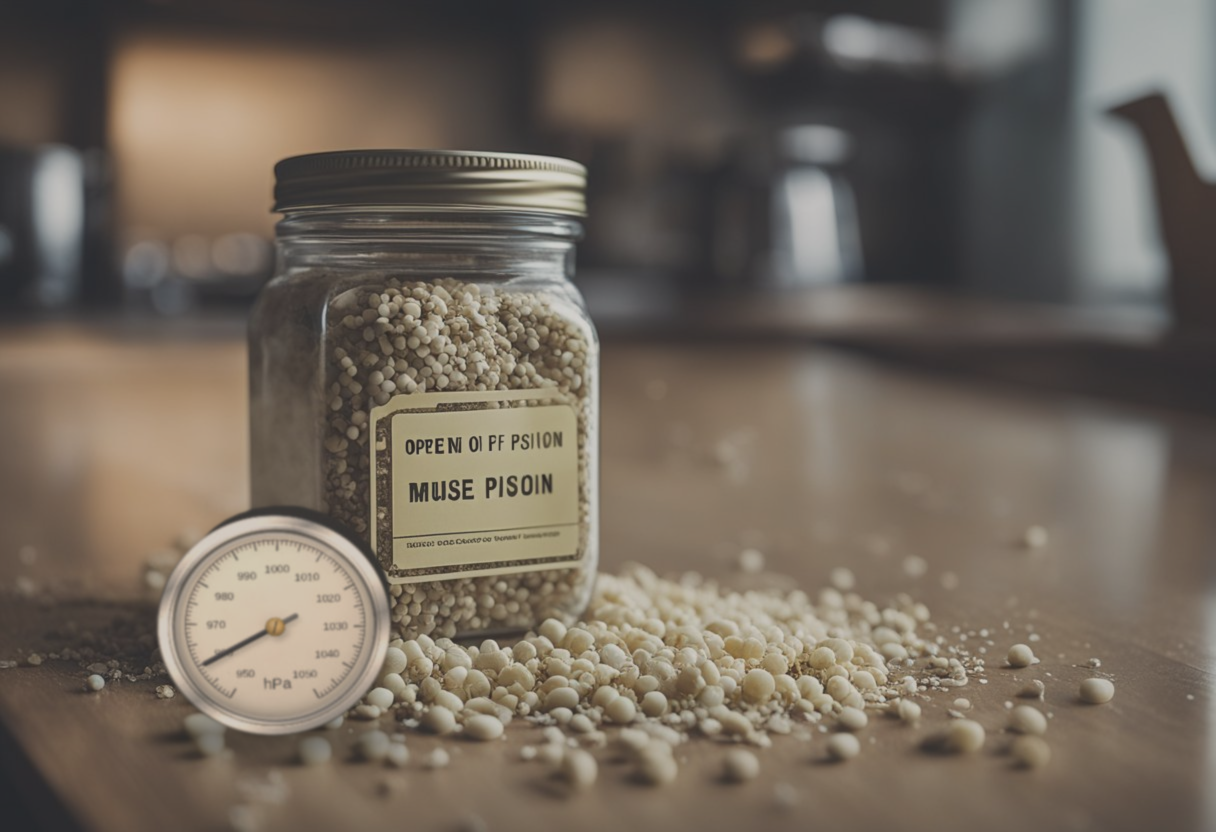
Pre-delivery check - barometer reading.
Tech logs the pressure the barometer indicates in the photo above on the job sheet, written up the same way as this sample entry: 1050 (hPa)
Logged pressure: 960 (hPa)
